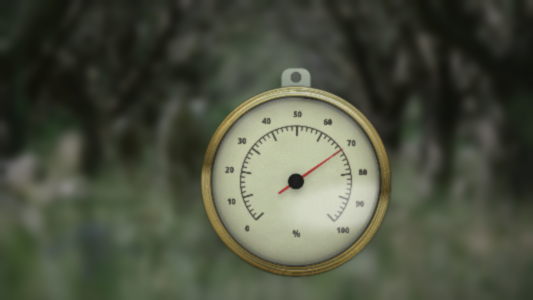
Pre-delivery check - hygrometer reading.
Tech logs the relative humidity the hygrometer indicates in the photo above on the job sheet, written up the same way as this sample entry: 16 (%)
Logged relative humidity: 70 (%)
